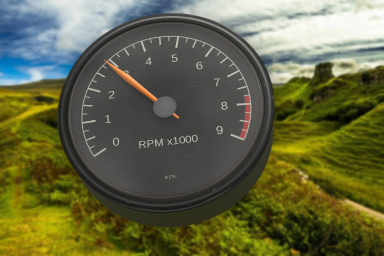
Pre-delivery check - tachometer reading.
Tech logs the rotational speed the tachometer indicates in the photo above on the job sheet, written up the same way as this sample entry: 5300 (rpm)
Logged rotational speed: 2875 (rpm)
